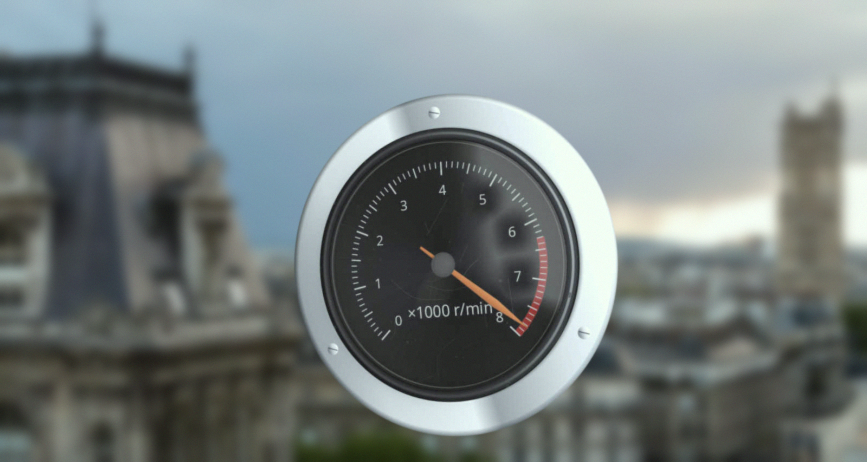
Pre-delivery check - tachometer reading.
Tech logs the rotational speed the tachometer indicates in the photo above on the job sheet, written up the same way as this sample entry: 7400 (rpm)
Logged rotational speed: 7800 (rpm)
